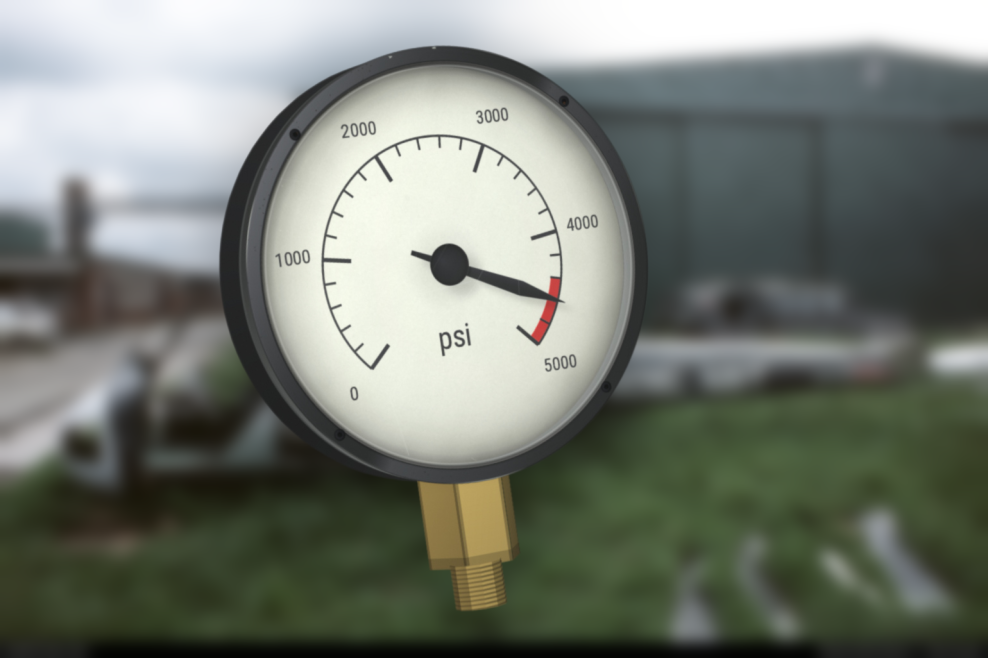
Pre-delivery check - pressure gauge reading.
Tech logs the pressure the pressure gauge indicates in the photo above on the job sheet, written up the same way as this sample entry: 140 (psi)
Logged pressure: 4600 (psi)
